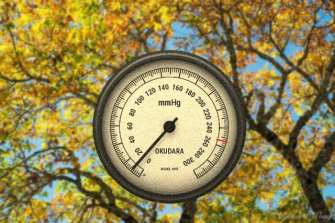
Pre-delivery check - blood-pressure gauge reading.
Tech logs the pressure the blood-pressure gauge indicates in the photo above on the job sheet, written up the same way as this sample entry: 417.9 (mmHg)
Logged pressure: 10 (mmHg)
